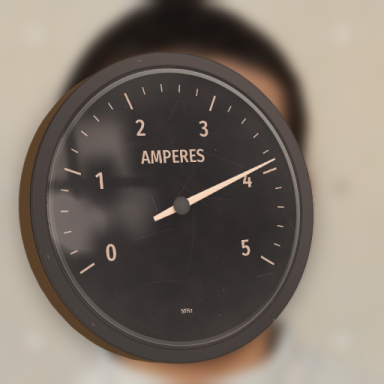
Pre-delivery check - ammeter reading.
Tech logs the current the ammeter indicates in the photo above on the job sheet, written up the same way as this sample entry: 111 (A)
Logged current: 3.9 (A)
